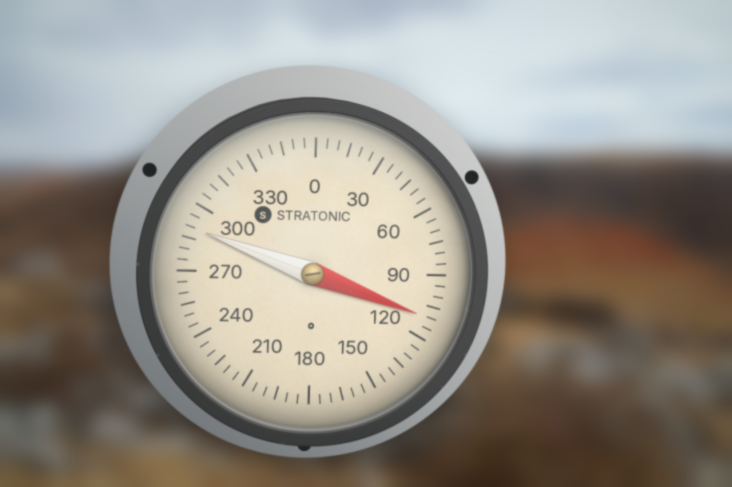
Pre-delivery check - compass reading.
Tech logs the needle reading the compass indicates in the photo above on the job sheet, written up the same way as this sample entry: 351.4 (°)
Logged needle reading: 110 (°)
